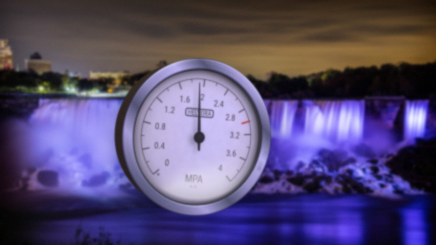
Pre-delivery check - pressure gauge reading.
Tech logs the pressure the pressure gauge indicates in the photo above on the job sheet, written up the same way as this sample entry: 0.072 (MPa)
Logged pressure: 1.9 (MPa)
